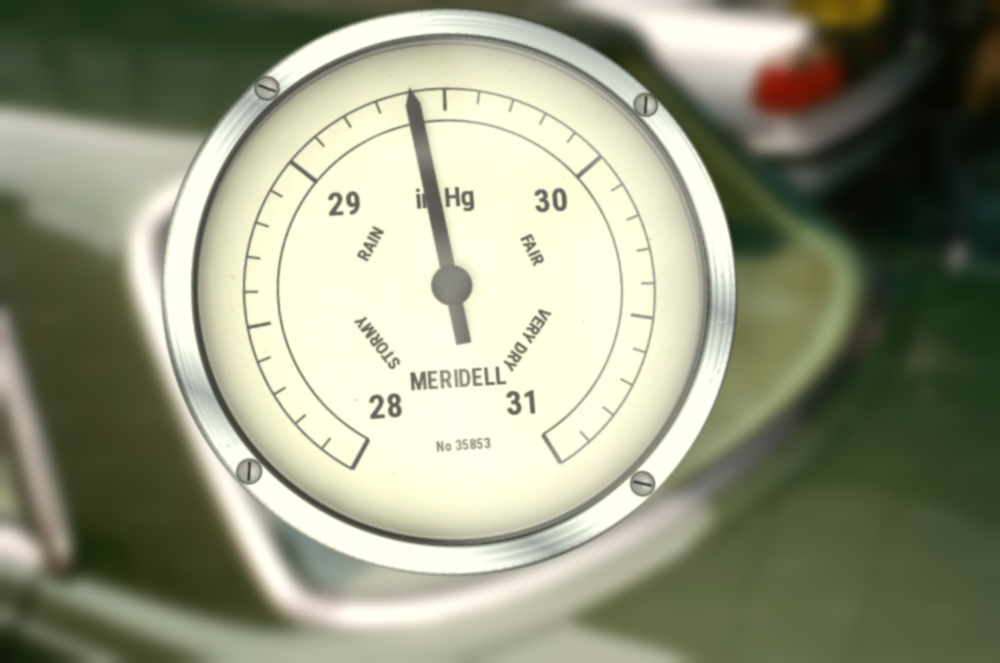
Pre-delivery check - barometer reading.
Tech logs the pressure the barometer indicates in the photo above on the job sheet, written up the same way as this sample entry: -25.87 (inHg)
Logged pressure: 29.4 (inHg)
